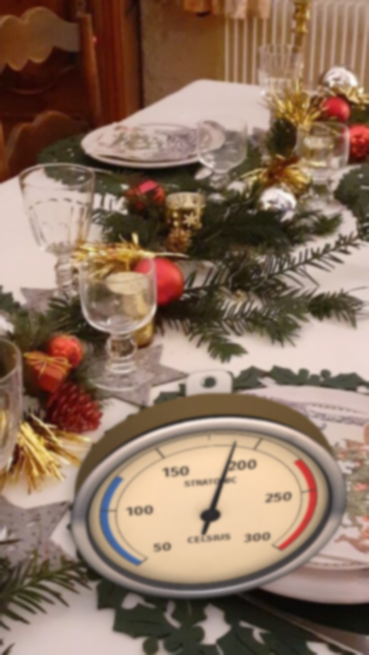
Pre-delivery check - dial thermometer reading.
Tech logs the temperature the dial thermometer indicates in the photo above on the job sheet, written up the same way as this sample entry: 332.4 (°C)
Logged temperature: 187.5 (°C)
